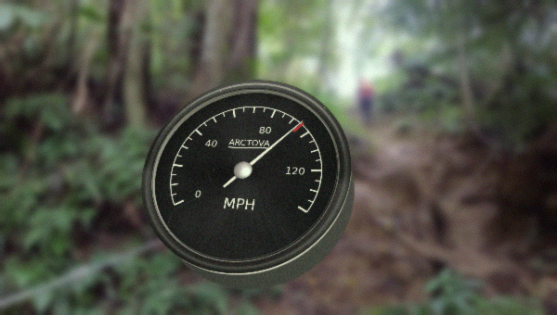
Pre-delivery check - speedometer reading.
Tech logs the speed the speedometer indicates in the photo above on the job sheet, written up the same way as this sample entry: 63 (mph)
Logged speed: 95 (mph)
